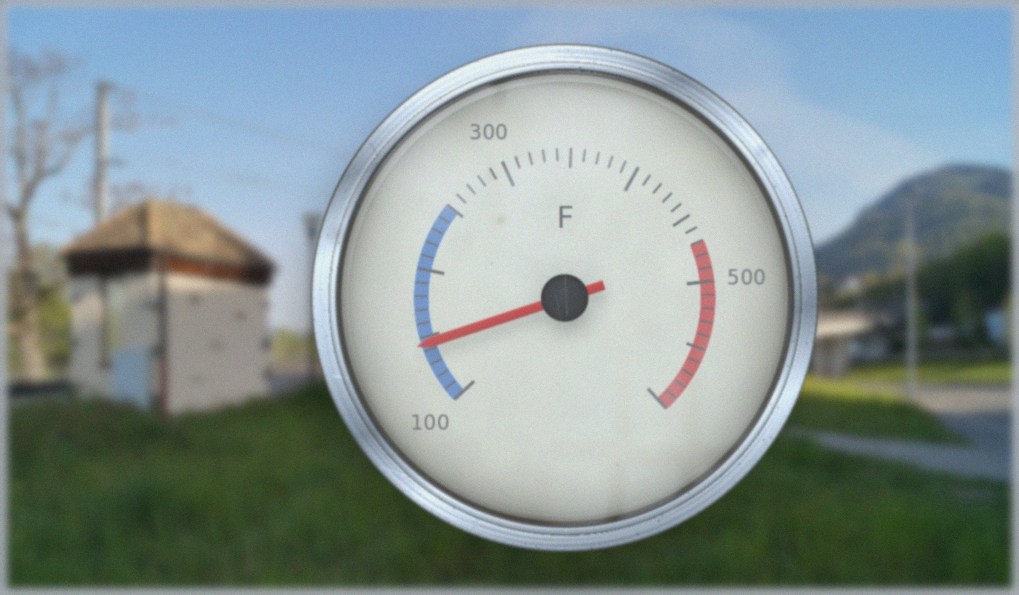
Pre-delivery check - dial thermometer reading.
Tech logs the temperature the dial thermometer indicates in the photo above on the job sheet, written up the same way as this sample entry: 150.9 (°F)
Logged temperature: 145 (°F)
